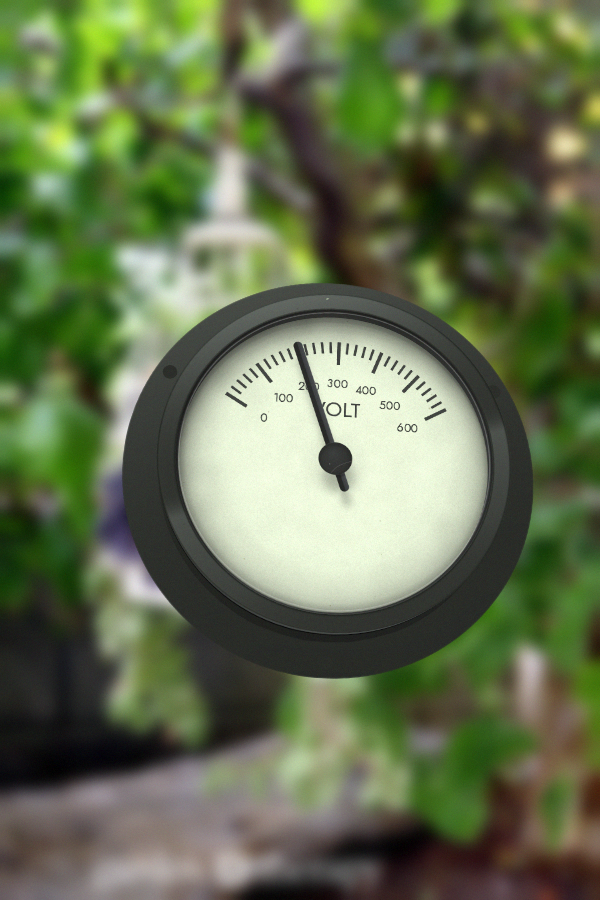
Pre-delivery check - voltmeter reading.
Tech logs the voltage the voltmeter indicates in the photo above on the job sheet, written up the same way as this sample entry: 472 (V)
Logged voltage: 200 (V)
